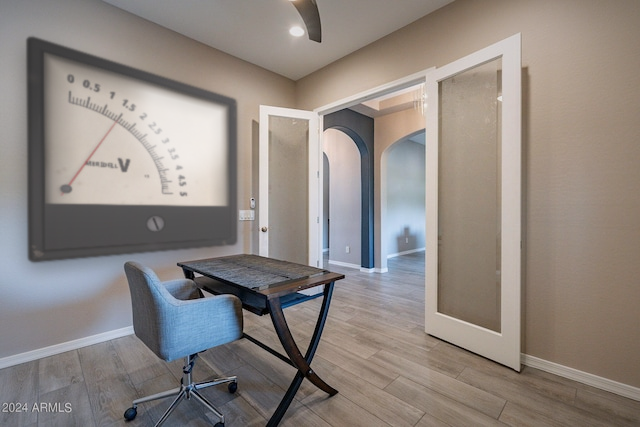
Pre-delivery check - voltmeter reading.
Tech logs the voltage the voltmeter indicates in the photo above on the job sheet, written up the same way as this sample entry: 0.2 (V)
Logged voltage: 1.5 (V)
